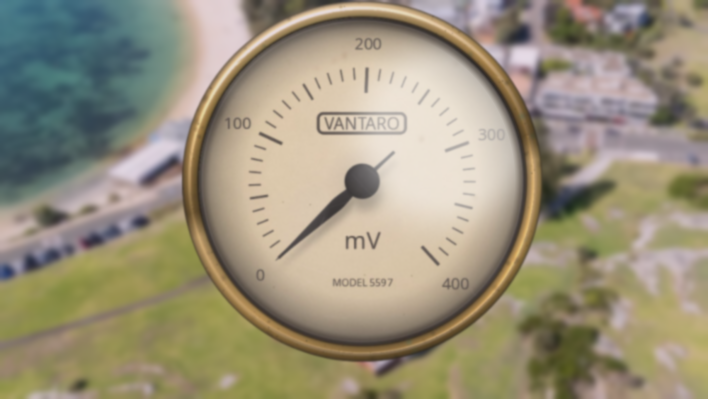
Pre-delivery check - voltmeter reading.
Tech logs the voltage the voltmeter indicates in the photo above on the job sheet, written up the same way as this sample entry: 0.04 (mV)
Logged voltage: 0 (mV)
